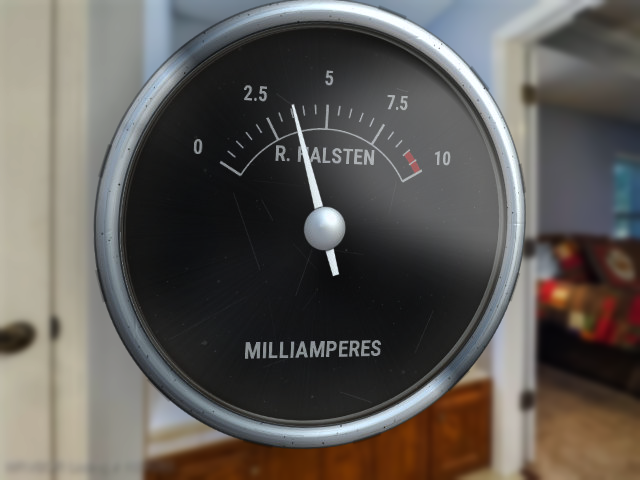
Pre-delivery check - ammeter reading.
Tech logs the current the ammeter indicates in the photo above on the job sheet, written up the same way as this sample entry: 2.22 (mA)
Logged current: 3.5 (mA)
